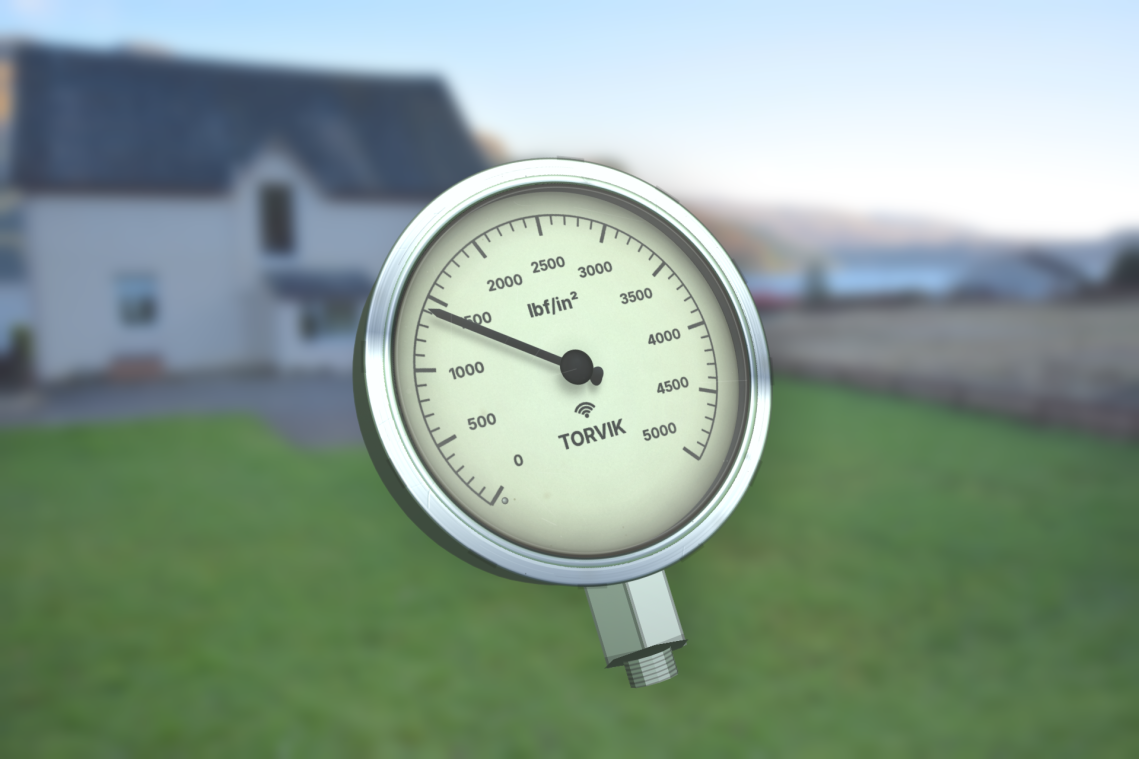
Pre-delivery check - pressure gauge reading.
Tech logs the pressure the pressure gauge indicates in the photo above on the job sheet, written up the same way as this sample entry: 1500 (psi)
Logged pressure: 1400 (psi)
